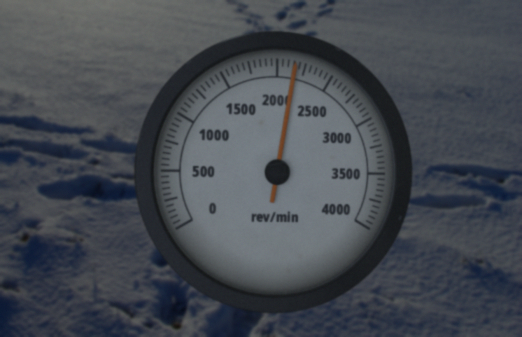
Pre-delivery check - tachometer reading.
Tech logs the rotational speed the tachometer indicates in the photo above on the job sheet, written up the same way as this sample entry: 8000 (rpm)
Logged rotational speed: 2150 (rpm)
